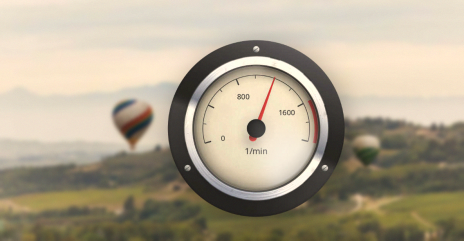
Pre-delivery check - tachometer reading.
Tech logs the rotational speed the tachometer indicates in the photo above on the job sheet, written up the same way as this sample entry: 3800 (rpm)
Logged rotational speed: 1200 (rpm)
